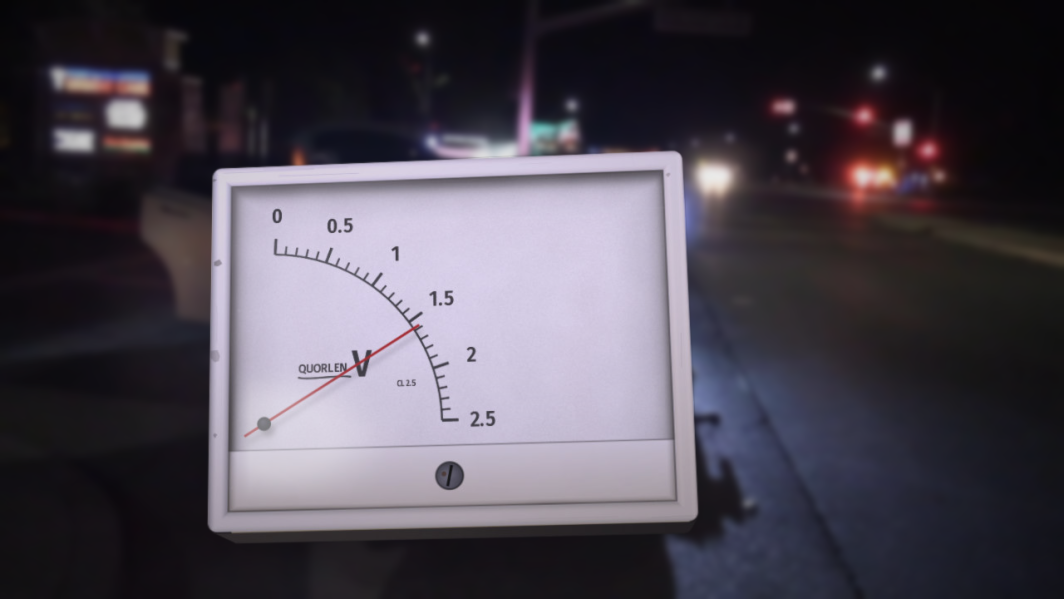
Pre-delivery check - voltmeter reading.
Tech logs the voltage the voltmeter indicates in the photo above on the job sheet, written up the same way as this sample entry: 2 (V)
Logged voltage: 1.6 (V)
